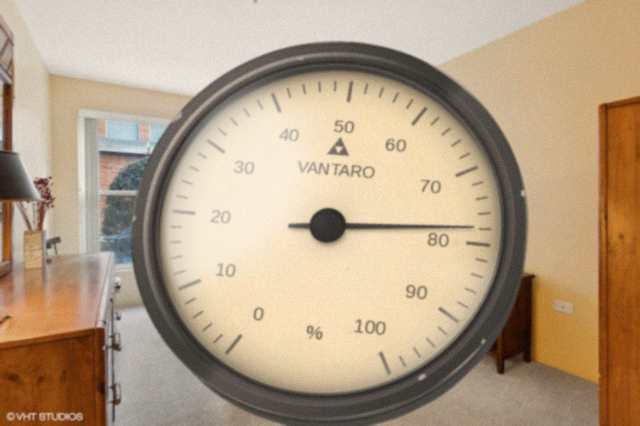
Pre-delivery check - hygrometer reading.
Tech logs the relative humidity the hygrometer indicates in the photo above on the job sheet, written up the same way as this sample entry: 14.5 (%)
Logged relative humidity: 78 (%)
